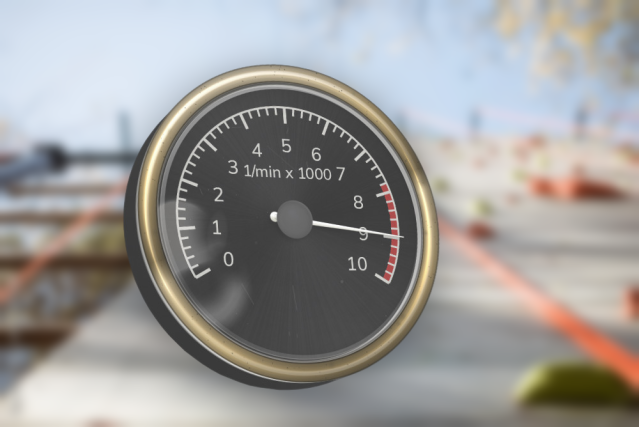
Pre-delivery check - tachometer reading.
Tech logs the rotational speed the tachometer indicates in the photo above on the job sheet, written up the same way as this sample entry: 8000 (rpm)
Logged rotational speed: 9000 (rpm)
